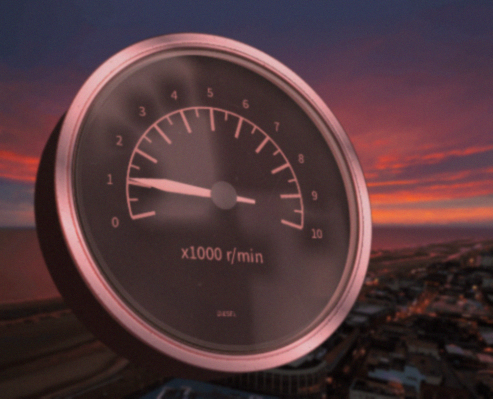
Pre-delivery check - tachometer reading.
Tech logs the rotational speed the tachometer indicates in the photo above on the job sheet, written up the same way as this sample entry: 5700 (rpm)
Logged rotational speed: 1000 (rpm)
